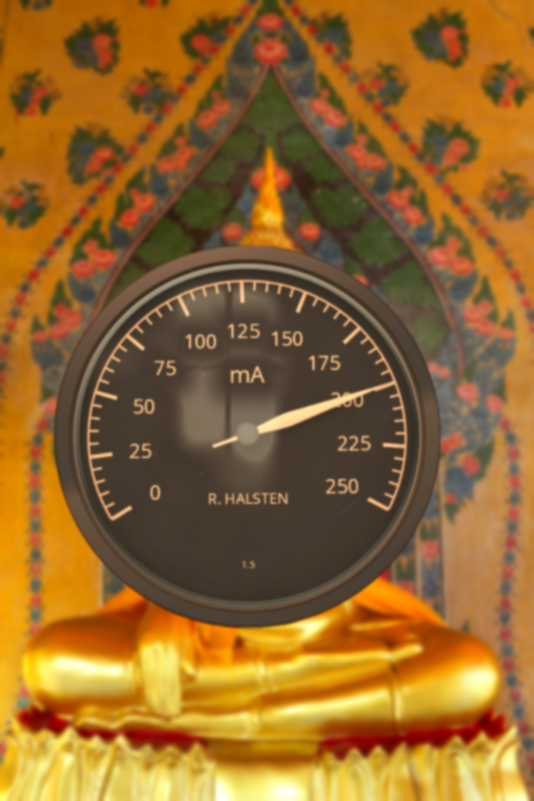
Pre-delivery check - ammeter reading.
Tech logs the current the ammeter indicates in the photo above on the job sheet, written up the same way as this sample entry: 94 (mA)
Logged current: 200 (mA)
